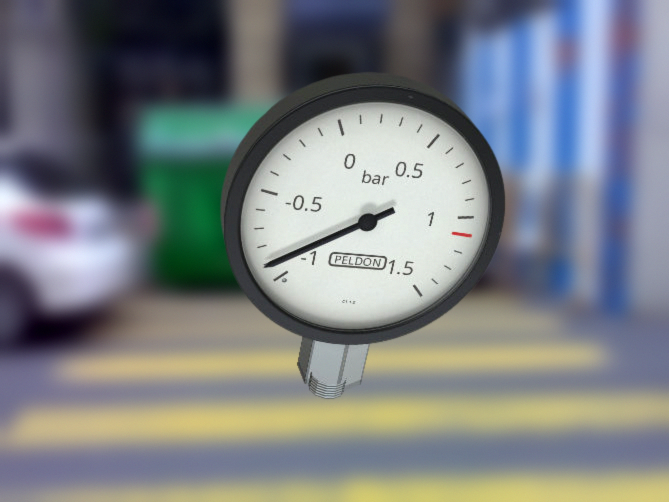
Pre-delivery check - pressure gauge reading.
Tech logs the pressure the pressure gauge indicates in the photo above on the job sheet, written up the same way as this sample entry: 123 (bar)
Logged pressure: -0.9 (bar)
